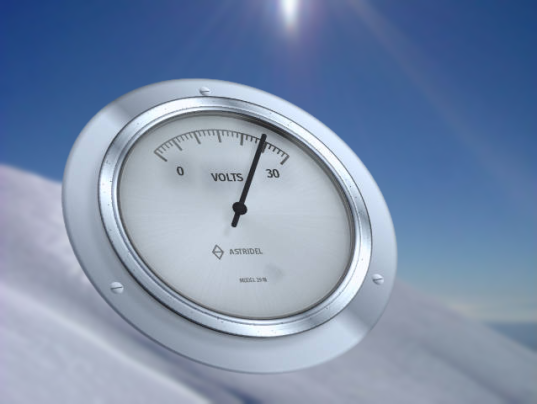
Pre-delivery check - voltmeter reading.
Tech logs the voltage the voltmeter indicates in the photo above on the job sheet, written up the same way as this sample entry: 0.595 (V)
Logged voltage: 24 (V)
